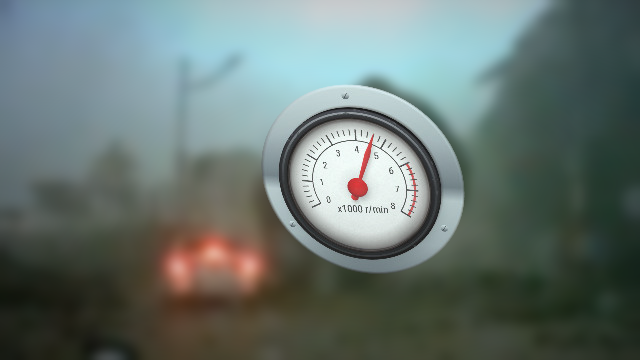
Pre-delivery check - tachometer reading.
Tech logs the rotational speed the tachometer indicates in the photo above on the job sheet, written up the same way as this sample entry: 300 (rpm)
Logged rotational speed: 4600 (rpm)
